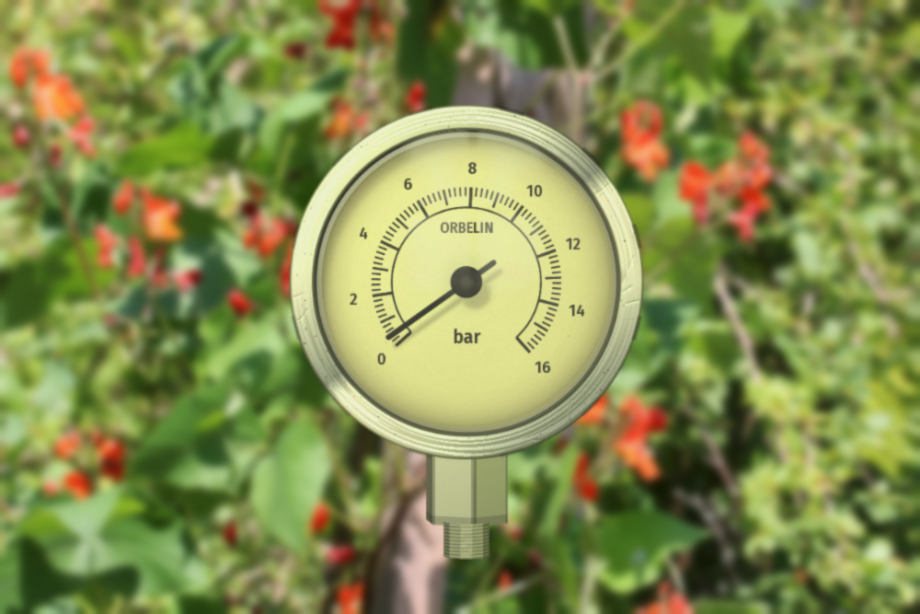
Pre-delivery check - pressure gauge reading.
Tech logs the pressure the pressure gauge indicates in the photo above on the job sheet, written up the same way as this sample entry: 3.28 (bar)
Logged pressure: 0.4 (bar)
